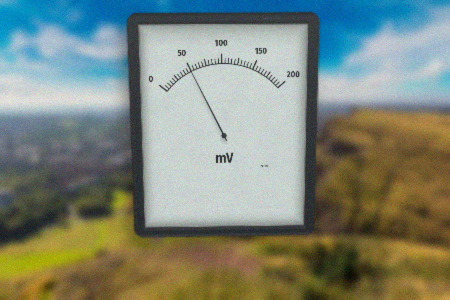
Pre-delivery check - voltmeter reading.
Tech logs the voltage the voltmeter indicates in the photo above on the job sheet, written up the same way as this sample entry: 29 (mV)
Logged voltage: 50 (mV)
